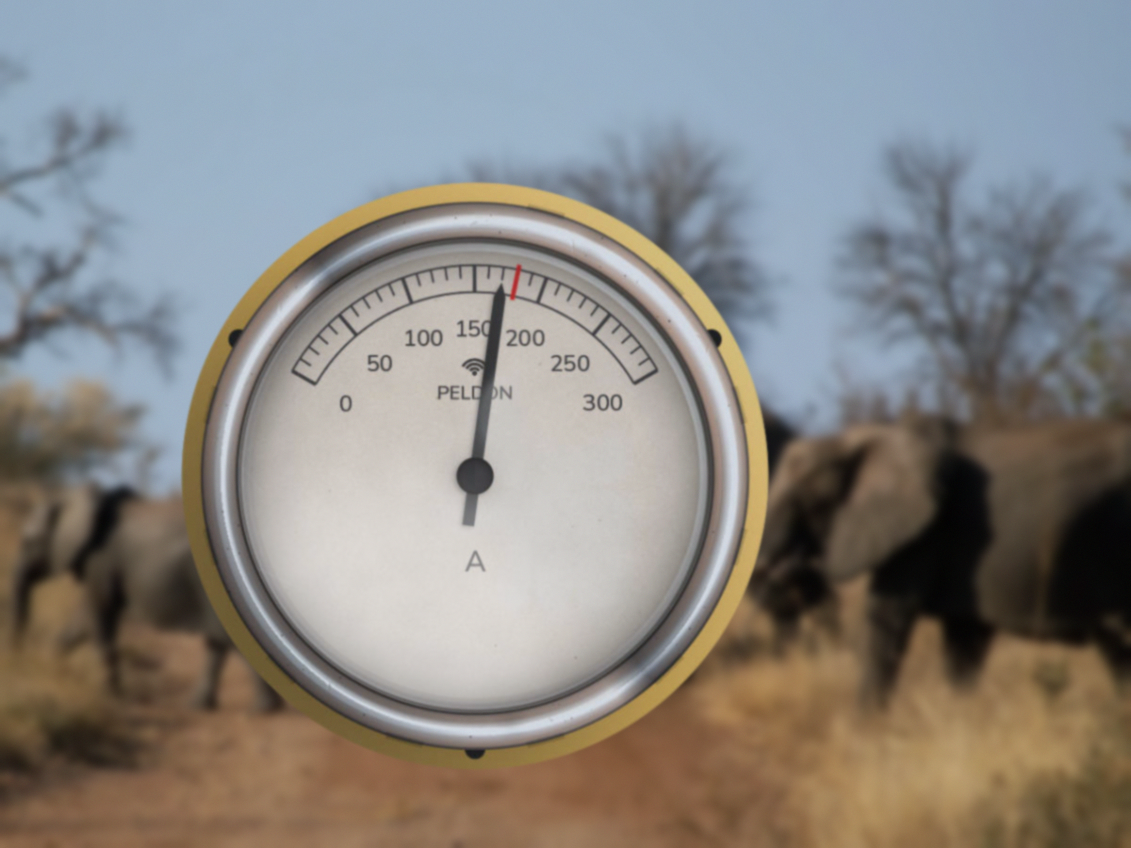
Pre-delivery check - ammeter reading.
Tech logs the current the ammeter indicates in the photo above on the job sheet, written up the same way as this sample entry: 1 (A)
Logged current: 170 (A)
